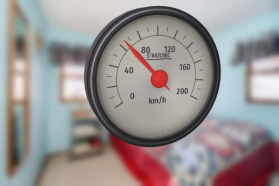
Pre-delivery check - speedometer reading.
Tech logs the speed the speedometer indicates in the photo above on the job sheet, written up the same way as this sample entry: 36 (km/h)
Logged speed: 65 (km/h)
